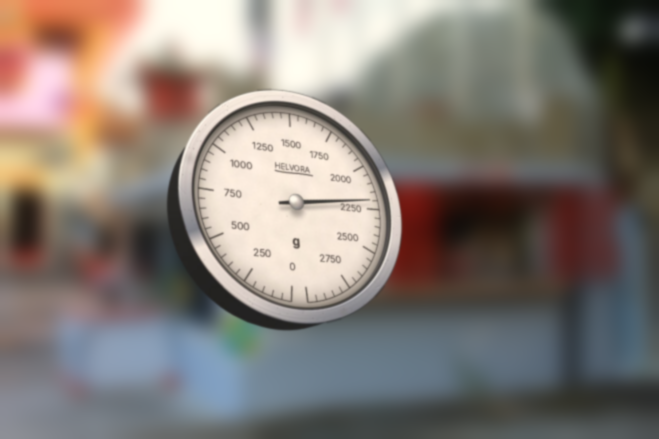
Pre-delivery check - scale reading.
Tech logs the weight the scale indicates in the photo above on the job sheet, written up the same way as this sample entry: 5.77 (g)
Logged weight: 2200 (g)
